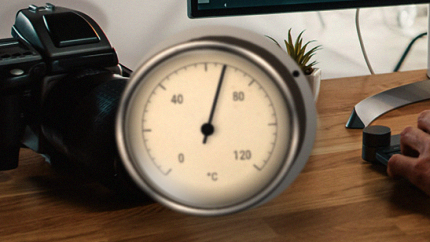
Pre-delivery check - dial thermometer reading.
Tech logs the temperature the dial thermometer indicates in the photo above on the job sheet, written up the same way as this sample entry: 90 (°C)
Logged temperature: 68 (°C)
